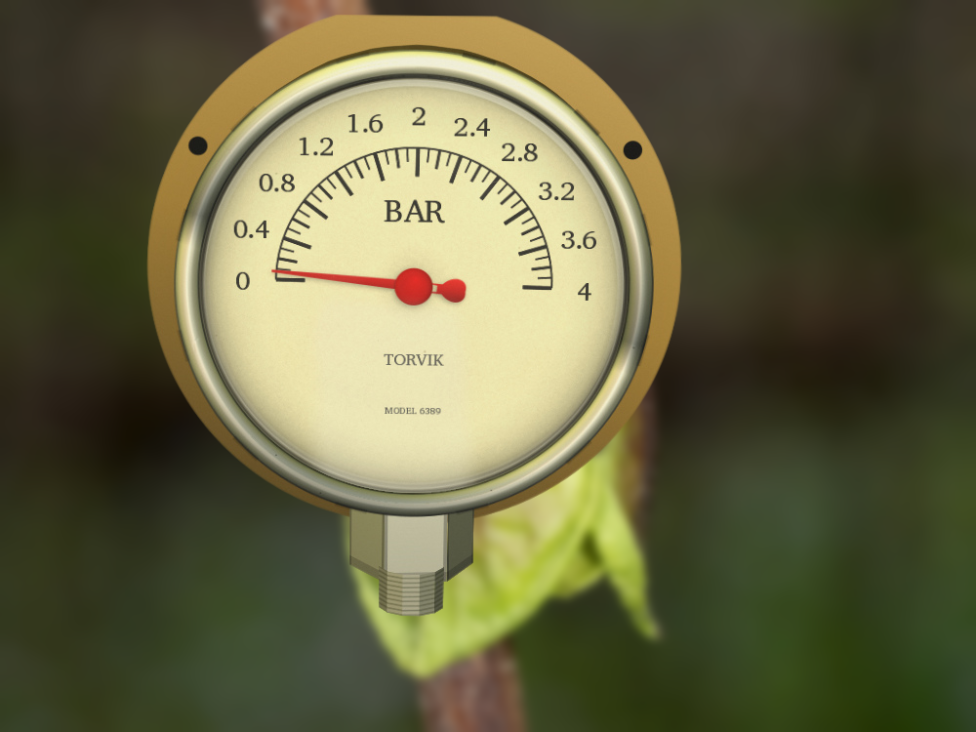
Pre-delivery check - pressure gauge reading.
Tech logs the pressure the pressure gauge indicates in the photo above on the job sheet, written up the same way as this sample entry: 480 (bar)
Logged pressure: 0.1 (bar)
